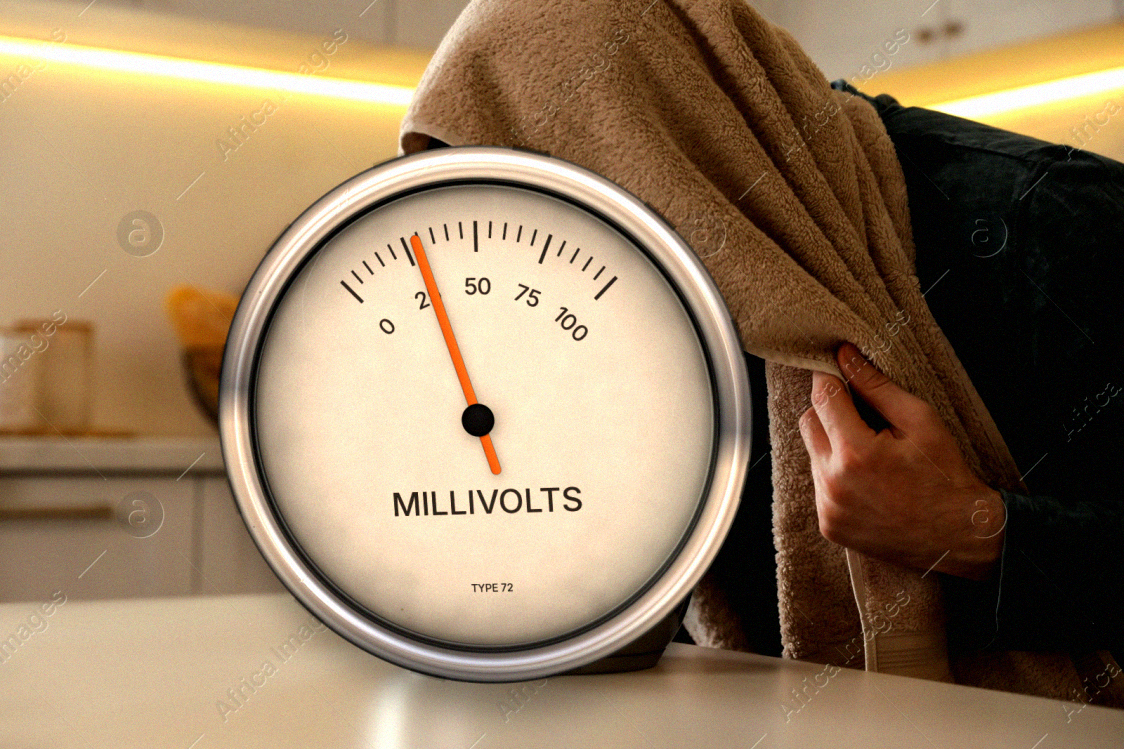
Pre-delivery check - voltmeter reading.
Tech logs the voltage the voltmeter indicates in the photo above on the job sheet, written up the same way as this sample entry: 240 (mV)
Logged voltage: 30 (mV)
